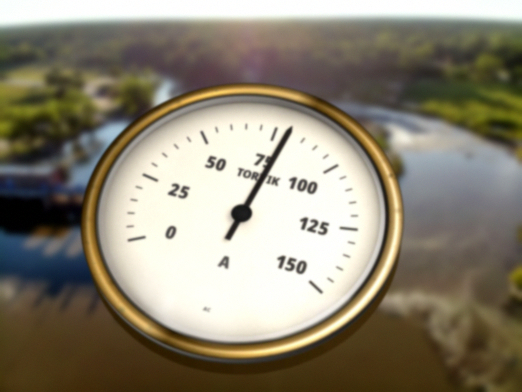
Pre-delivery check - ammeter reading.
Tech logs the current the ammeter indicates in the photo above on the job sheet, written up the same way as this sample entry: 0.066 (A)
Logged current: 80 (A)
